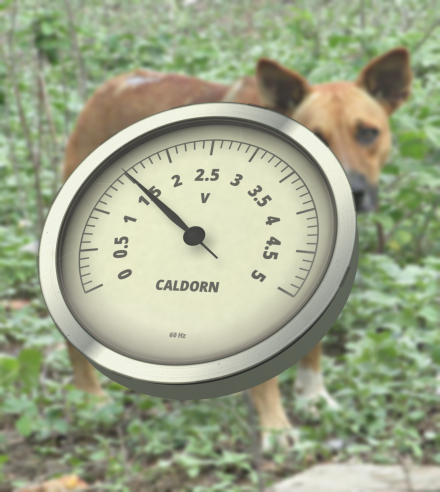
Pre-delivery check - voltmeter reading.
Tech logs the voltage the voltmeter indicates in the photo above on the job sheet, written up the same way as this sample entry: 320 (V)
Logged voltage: 1.5 (V)
